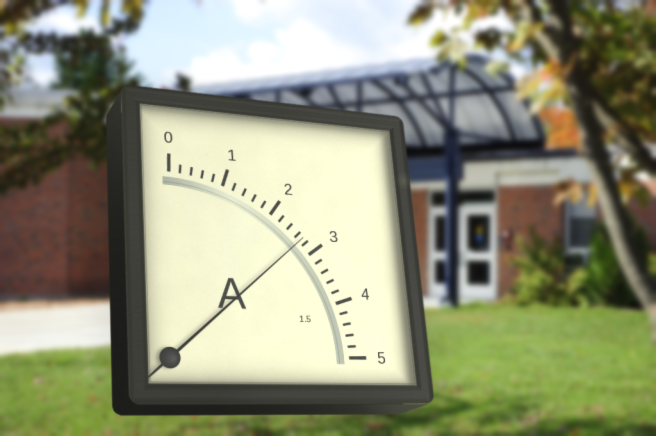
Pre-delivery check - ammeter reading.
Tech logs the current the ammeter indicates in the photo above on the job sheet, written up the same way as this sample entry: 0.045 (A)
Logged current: 2.7 (A)
